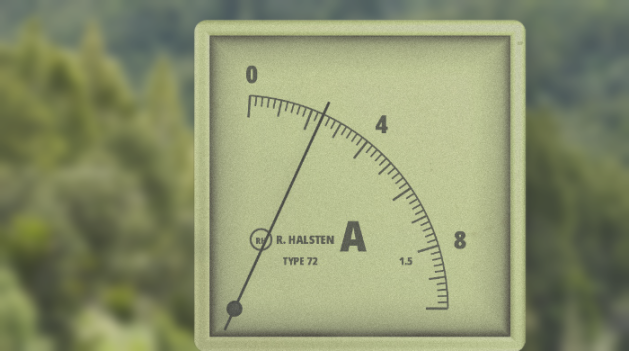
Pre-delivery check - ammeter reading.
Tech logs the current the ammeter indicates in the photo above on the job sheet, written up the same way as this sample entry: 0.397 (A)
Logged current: 2.4 (A)
